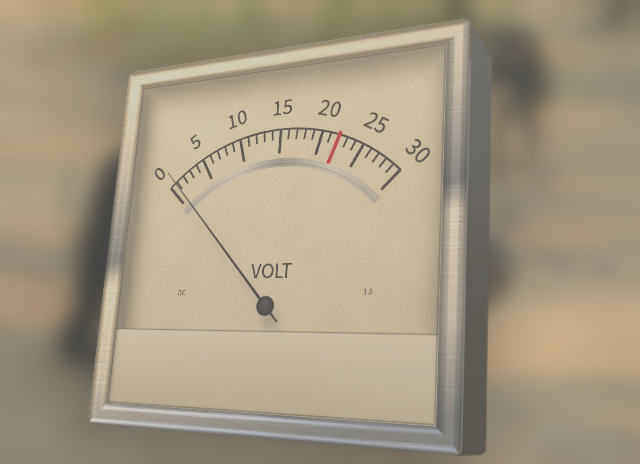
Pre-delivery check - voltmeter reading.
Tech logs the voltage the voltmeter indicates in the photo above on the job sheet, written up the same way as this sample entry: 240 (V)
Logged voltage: 1 (V)
